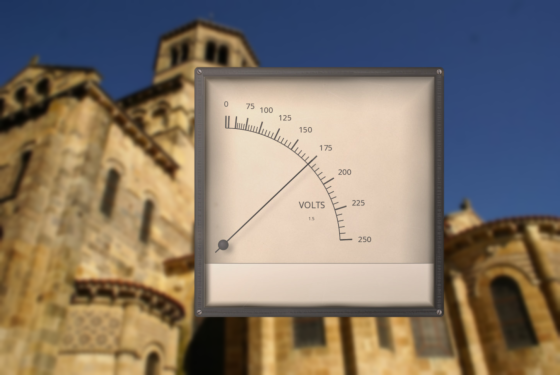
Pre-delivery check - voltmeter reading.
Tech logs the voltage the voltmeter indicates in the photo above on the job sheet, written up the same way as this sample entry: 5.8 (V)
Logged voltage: 175 (V)
